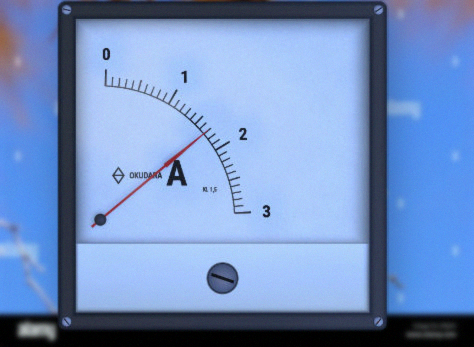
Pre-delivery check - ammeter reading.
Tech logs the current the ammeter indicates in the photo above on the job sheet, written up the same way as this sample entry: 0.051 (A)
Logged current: 1.7 (A)
